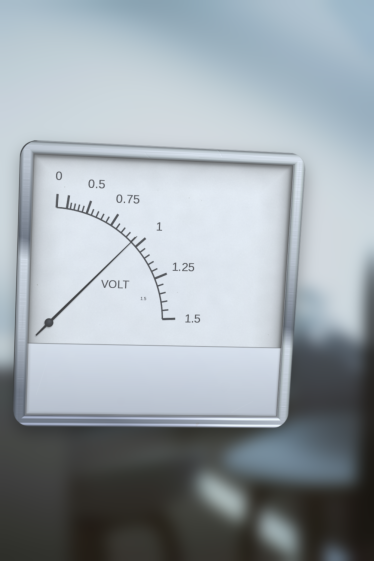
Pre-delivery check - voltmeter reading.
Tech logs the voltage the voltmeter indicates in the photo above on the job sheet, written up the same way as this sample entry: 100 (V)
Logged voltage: 0.95 (V)
